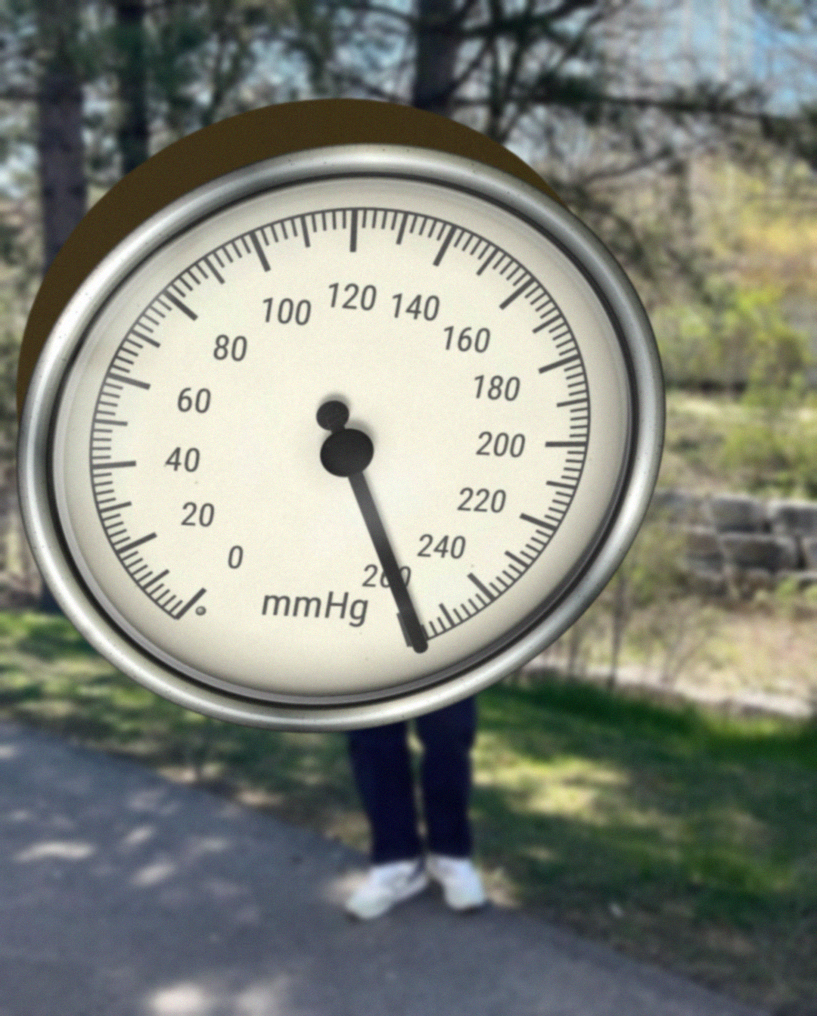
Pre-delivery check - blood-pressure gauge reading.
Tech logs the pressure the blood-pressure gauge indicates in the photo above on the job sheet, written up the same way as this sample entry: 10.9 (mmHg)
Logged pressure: 258 (mmHg)
